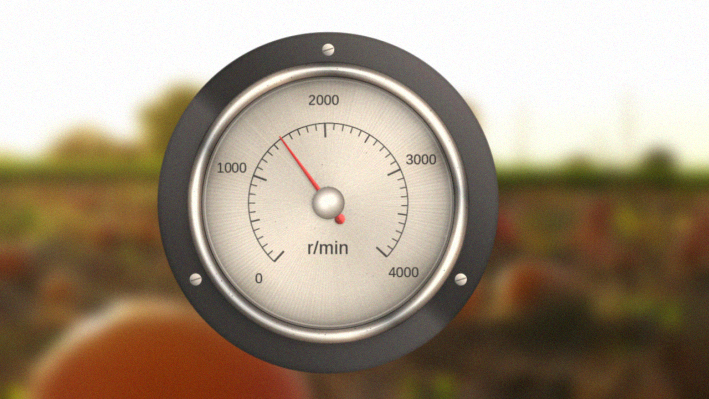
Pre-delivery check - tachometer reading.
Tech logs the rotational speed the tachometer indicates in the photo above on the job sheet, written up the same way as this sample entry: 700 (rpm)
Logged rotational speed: 1500 (rpm)
